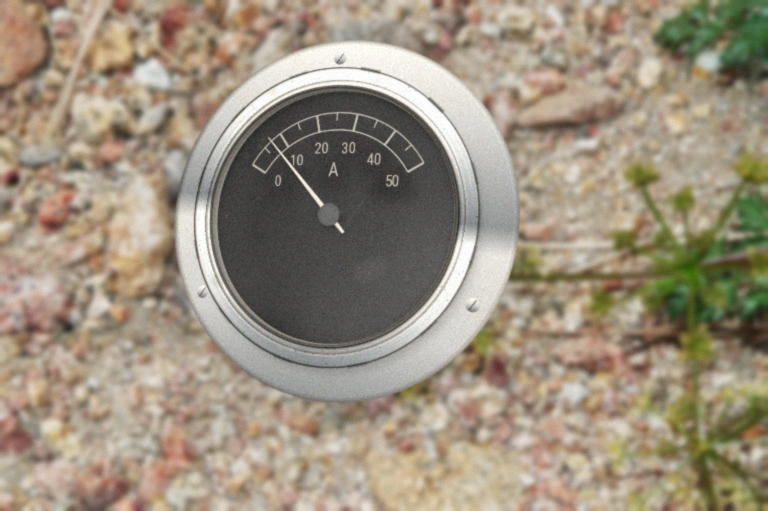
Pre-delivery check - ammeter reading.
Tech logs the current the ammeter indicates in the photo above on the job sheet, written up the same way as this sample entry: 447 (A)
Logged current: 7.5 (A)
